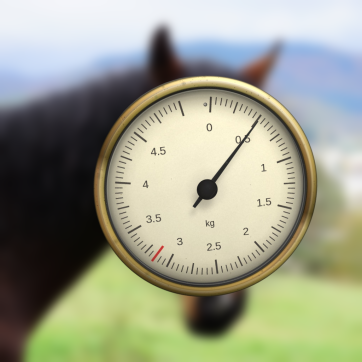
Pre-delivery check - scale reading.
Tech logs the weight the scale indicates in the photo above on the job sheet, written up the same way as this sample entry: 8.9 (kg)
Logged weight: 0.5 (kg)
